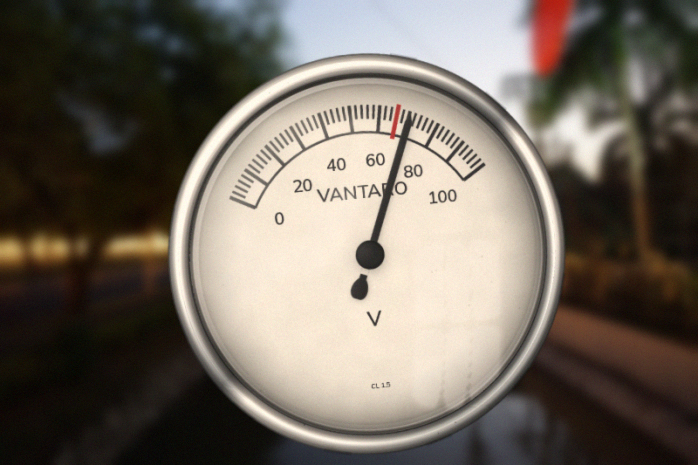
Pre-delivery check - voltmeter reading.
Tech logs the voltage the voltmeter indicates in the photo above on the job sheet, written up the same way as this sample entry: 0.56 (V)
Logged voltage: 70 (V)
